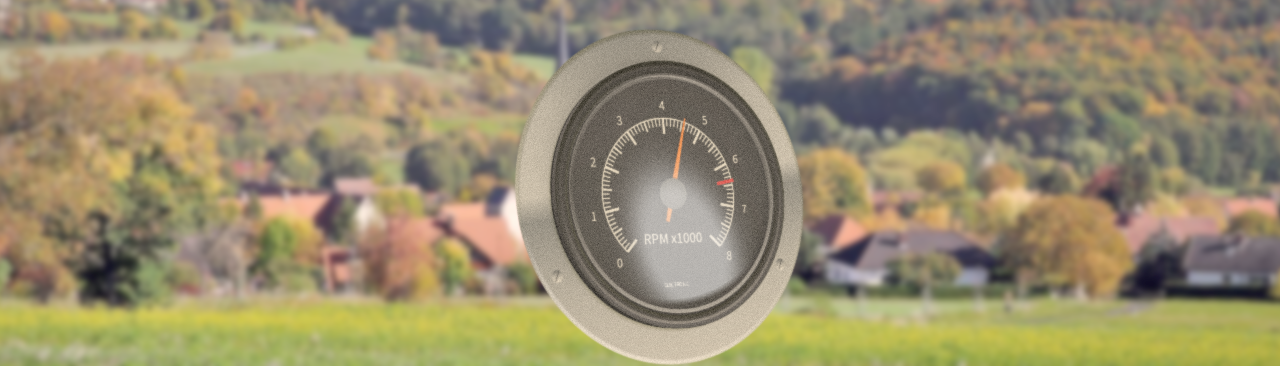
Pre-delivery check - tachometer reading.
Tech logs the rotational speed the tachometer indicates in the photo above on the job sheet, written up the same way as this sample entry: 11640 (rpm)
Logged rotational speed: 4500 (rpm)
